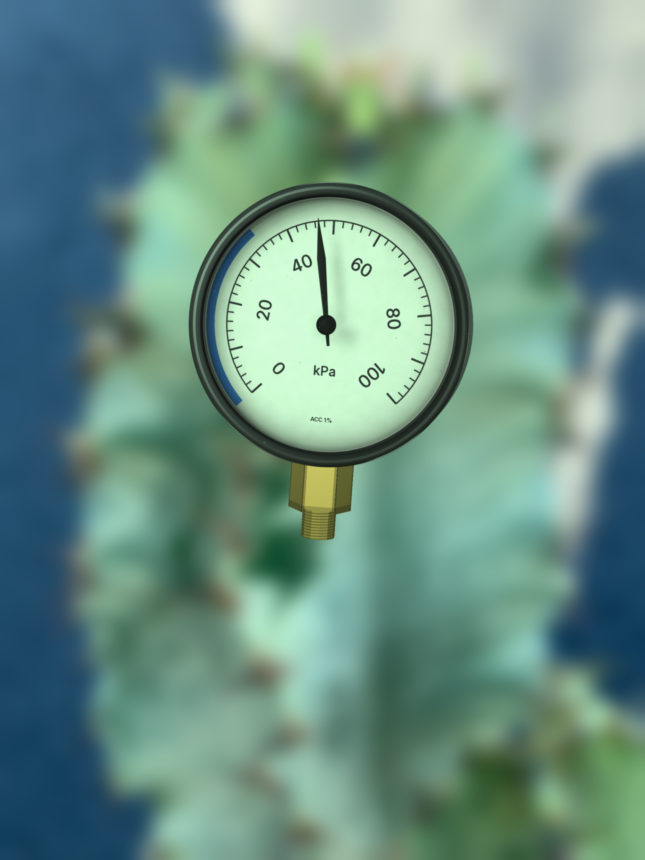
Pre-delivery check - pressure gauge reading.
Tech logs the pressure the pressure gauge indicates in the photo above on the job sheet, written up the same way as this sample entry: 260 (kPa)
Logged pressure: 47 (kPa)
